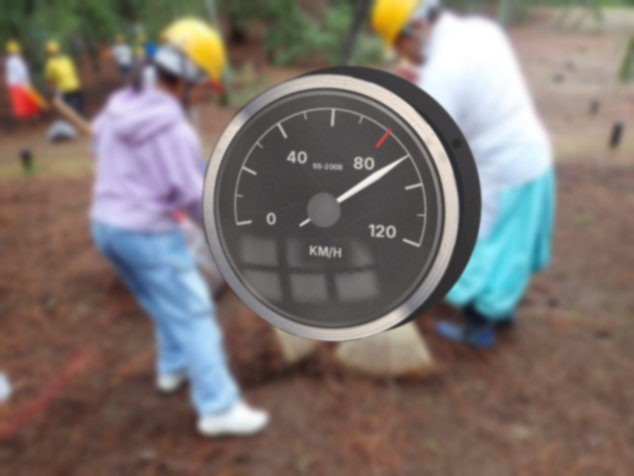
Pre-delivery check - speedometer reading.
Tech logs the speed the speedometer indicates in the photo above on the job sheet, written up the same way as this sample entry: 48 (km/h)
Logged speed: 90 (km/h)
